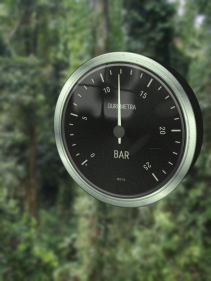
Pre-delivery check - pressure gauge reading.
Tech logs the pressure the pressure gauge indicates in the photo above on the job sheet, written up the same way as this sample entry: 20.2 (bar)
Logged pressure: 12 (bar)
